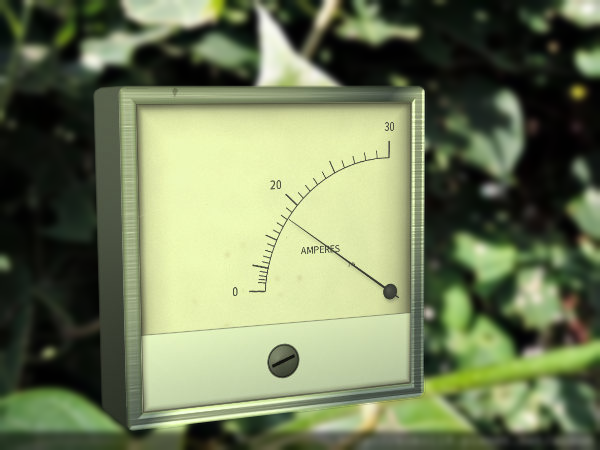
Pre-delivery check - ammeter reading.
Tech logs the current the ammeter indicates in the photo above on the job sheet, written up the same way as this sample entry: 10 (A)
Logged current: 18 (A)
